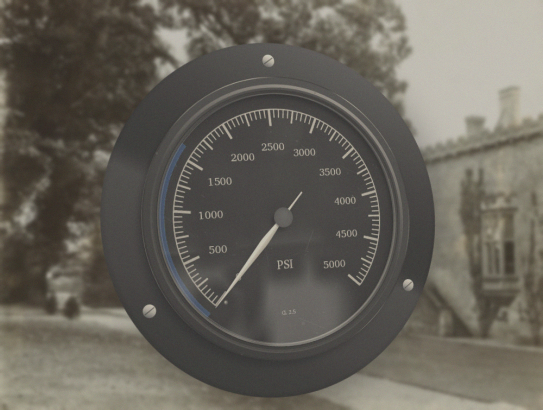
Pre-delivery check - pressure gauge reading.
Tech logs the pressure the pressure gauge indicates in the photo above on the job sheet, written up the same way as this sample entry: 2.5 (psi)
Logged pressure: 0 (psi)
